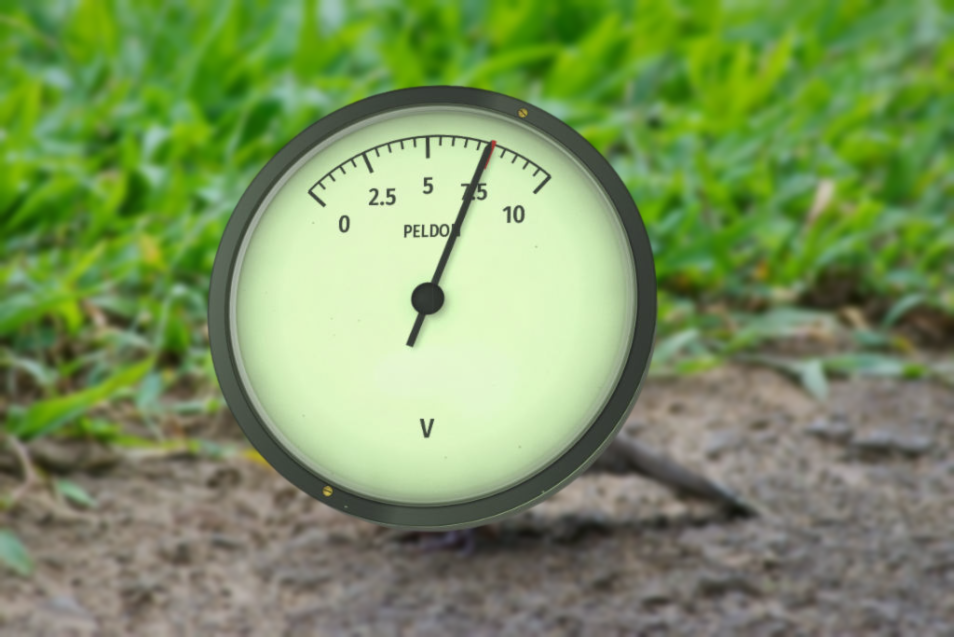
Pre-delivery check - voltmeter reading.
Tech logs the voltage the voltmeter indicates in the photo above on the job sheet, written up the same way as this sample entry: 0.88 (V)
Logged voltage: 7.5 (V)
